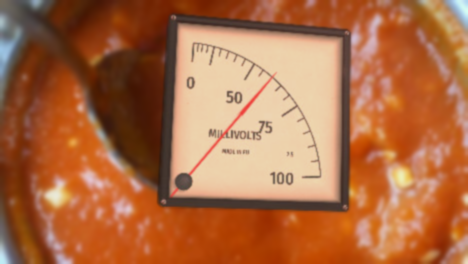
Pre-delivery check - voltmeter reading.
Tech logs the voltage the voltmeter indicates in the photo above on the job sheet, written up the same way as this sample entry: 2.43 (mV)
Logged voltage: 60 (mV)
